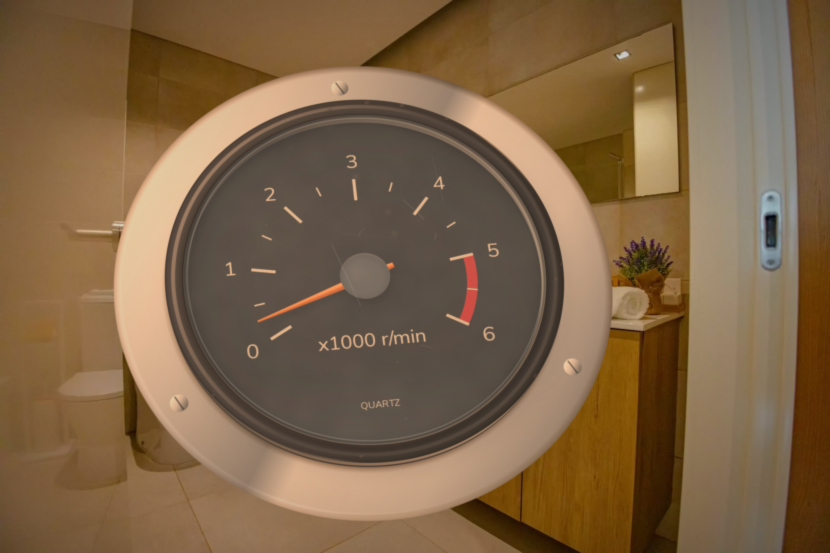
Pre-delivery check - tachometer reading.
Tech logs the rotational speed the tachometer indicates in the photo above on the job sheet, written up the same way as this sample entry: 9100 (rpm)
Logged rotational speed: 250 (rpm)
